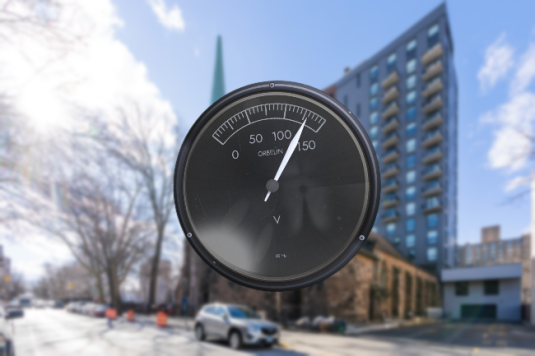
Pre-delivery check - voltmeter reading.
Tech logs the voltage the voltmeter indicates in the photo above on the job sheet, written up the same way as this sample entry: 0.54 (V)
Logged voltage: 130 (V)
